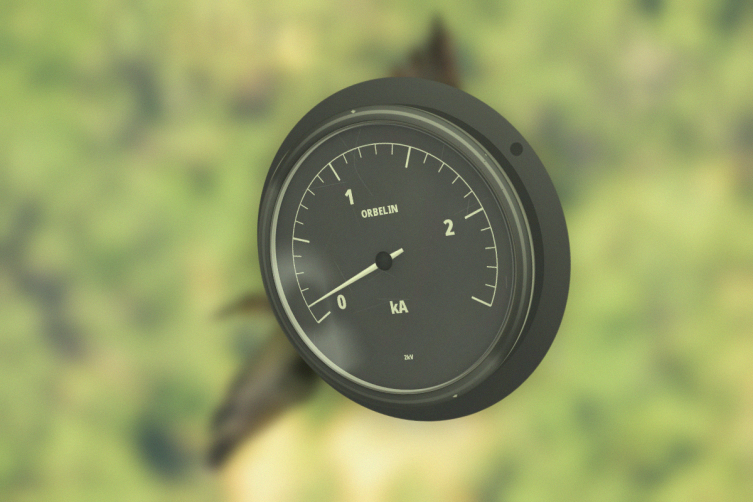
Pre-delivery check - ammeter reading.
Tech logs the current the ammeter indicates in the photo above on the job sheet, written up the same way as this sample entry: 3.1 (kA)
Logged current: 0.1 (kA)
